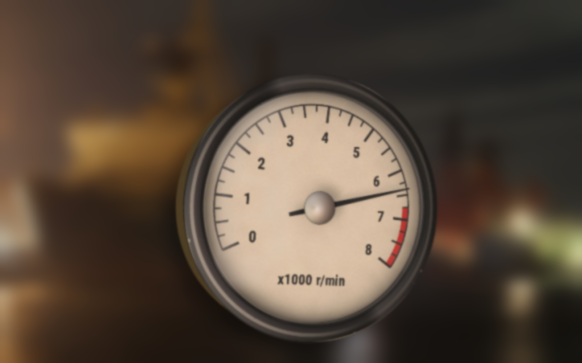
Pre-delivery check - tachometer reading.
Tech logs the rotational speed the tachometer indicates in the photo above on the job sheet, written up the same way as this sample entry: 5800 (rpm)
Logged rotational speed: 6375 (rpm)
